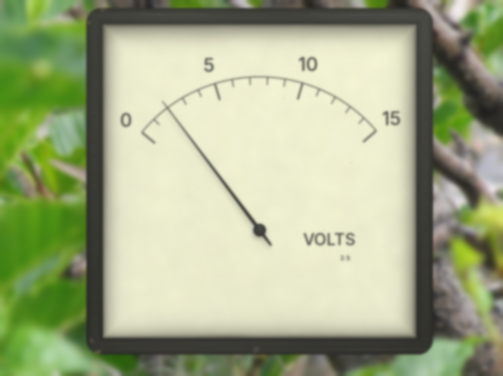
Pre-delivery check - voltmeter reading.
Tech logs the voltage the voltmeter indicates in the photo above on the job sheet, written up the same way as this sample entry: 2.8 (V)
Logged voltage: 2 (V)
